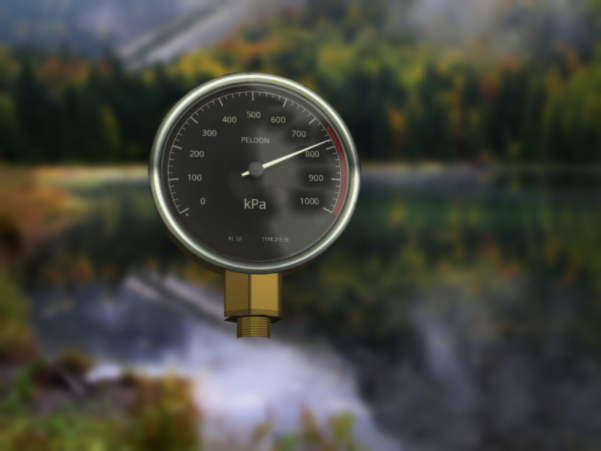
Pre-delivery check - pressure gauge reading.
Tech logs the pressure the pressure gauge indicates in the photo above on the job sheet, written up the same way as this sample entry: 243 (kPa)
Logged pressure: 780 (kPa)
